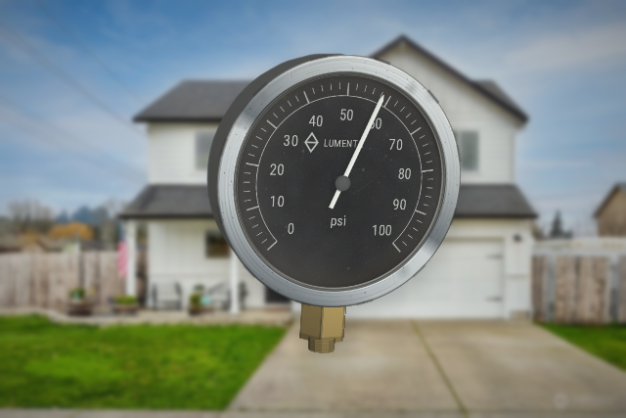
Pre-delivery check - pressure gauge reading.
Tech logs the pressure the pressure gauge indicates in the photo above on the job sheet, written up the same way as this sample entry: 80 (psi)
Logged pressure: 58 (psi)
